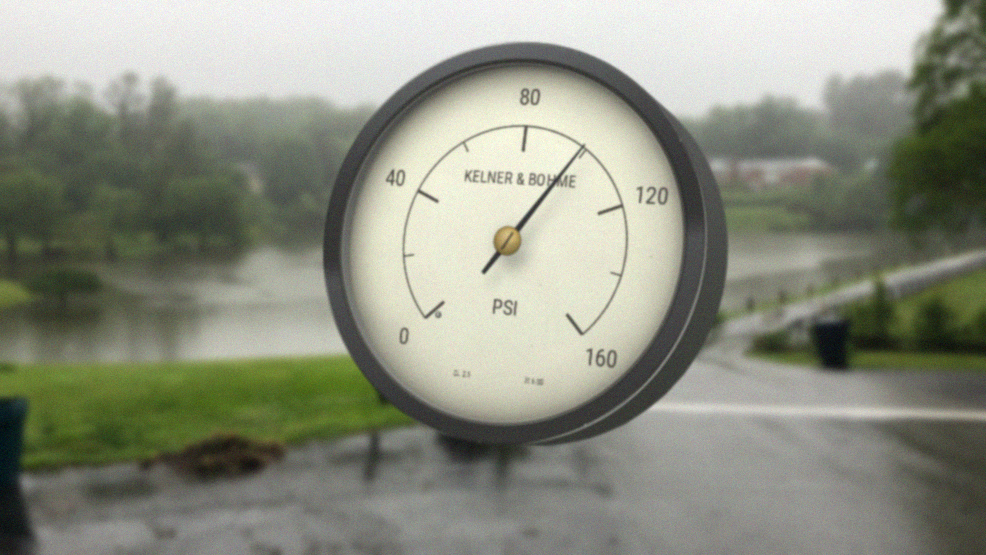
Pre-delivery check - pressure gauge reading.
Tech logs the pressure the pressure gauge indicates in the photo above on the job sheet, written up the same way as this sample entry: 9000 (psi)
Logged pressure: 100 (psi)
